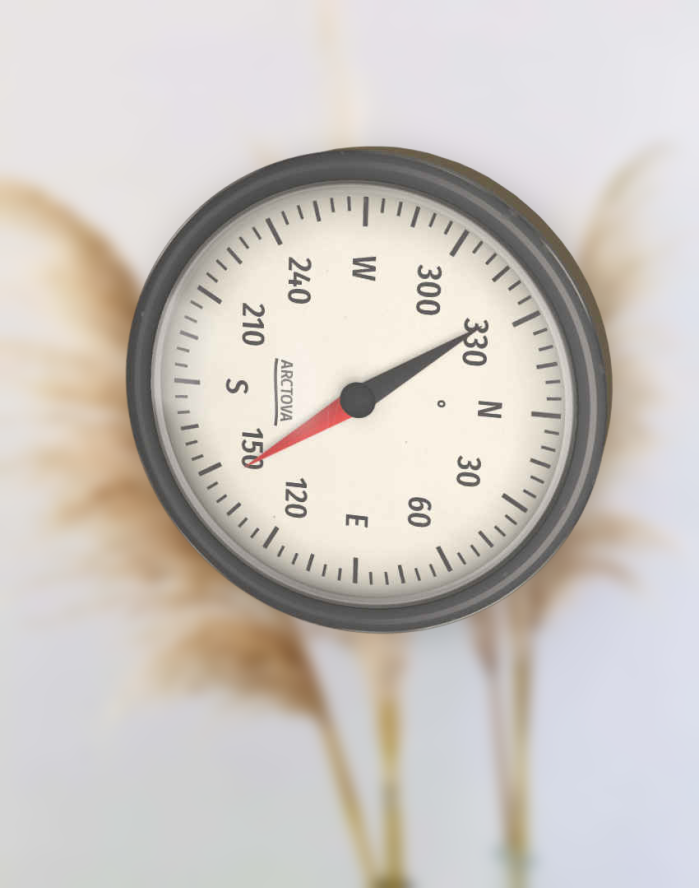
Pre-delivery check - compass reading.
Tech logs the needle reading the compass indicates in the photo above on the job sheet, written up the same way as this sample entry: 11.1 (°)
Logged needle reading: 145 (°)
